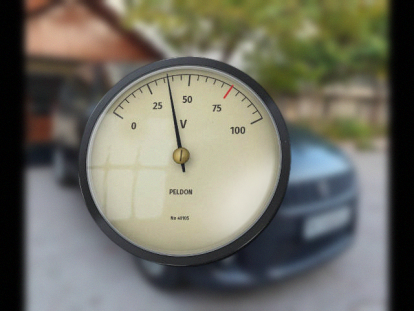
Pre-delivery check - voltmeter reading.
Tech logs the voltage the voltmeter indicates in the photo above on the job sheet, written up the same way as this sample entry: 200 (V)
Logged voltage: 37.5 (V)
